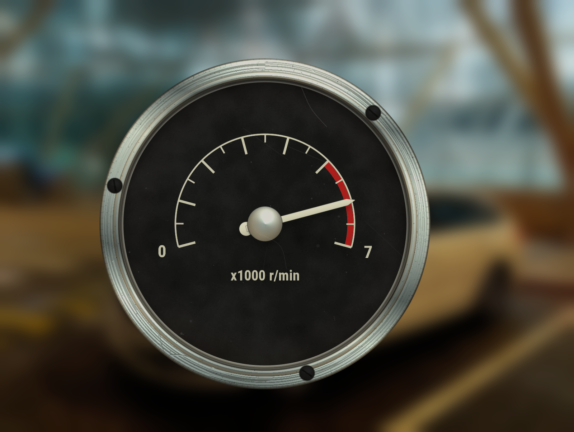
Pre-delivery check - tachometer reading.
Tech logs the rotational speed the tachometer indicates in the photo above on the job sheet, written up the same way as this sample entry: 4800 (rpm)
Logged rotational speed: 6000 (rpm)
